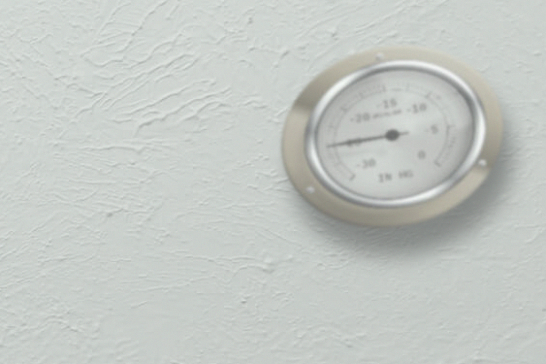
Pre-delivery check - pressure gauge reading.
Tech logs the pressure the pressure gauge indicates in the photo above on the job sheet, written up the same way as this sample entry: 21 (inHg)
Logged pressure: -25 (inHg)
